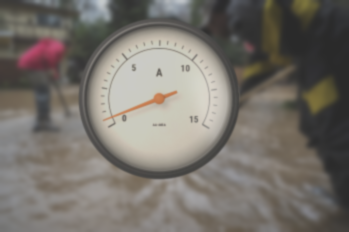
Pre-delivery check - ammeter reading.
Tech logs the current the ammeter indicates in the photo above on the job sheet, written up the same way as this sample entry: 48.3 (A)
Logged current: 0.5 (A)
